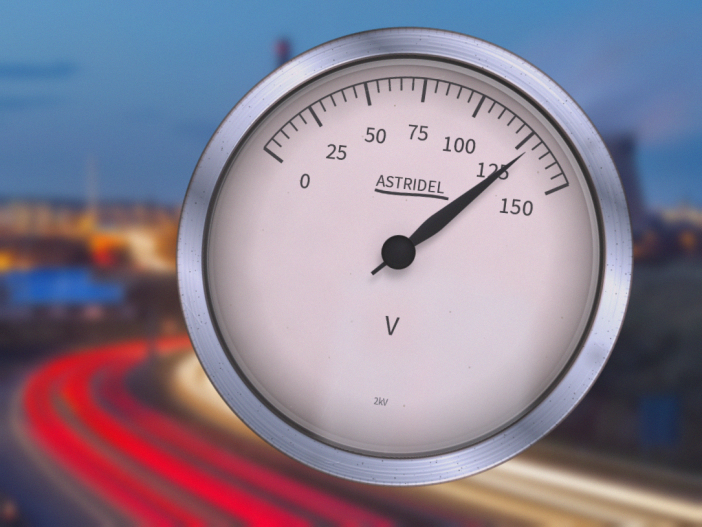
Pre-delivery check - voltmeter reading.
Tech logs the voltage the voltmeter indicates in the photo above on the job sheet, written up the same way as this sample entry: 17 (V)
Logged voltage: 130 (V)
